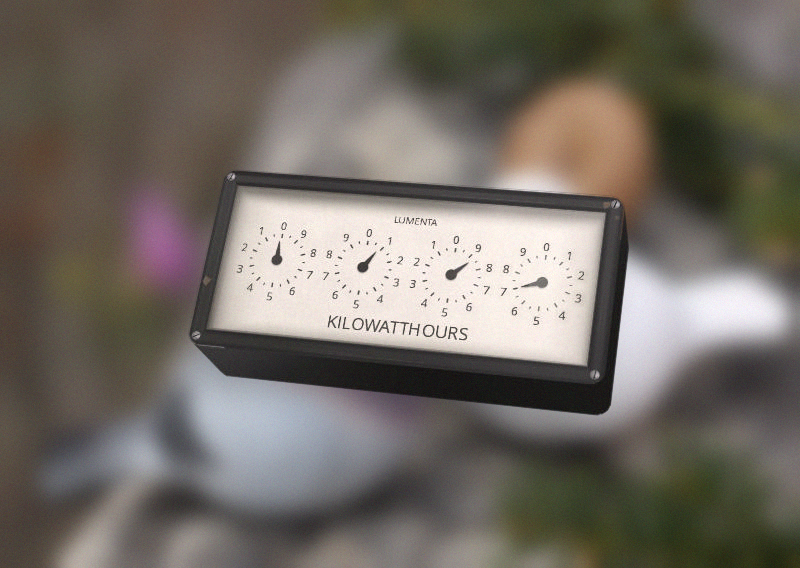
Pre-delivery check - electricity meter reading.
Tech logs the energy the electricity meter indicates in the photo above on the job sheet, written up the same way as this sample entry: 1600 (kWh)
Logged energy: 87 (kWh)
